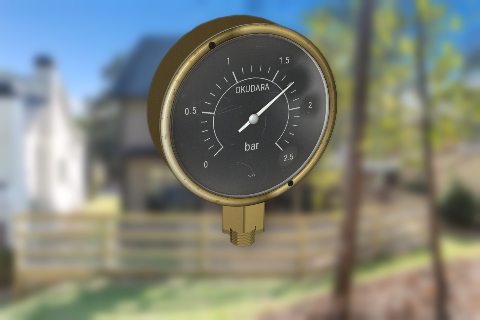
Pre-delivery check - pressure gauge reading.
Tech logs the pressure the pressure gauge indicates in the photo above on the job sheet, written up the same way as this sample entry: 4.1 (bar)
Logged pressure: 1.7 (bar)
